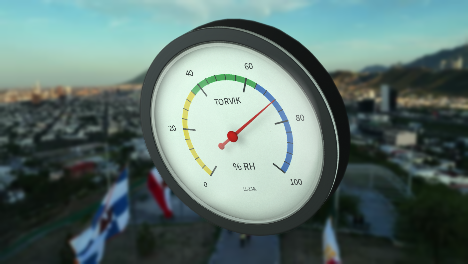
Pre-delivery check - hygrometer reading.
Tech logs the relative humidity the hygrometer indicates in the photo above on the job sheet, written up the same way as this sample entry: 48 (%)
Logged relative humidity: 72 (%)
